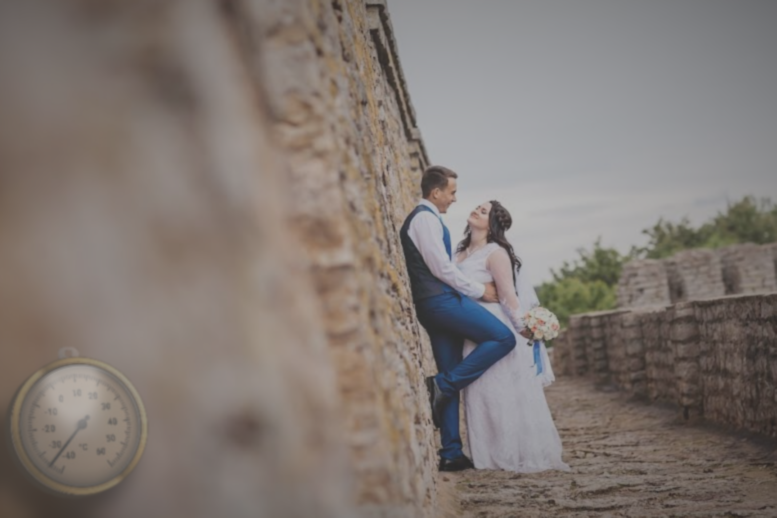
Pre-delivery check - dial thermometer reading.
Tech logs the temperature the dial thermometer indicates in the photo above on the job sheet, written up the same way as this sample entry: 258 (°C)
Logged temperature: -35 (°C)
